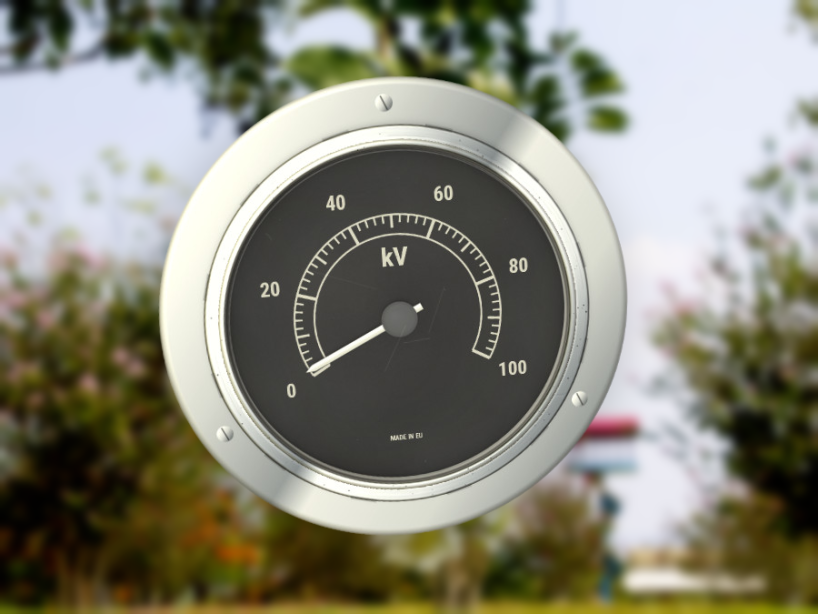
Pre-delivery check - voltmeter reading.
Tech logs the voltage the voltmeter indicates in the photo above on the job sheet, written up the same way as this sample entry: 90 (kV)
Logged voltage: 2 (kV)
